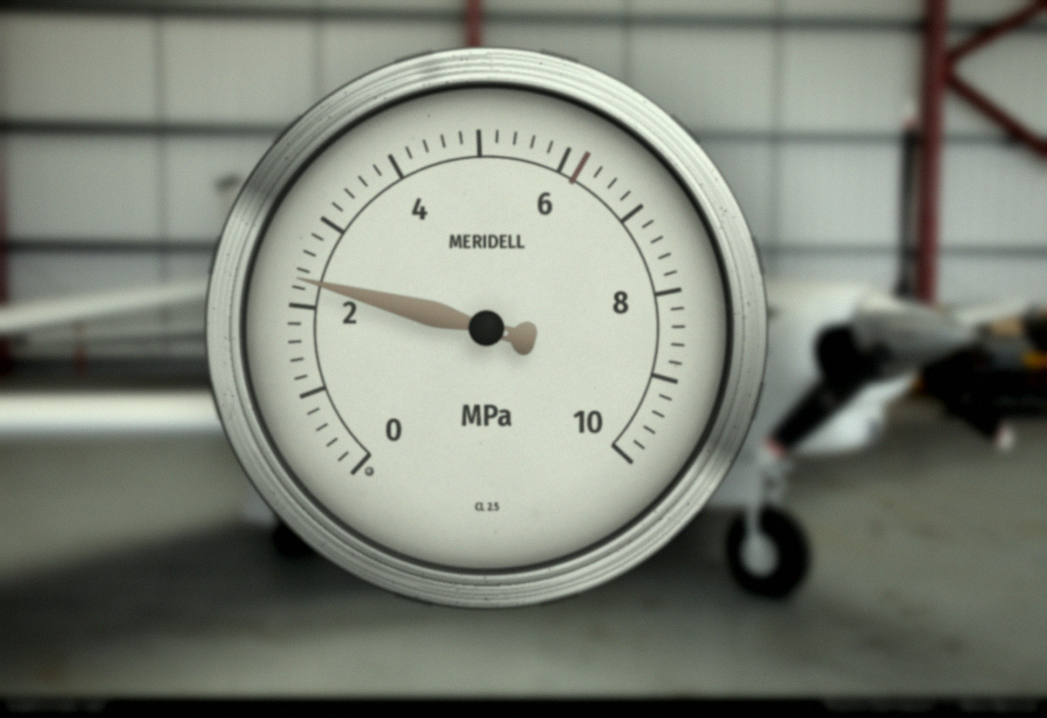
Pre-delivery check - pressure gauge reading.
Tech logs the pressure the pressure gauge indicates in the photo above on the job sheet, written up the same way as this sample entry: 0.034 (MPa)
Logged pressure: 2.3 (MPa)
